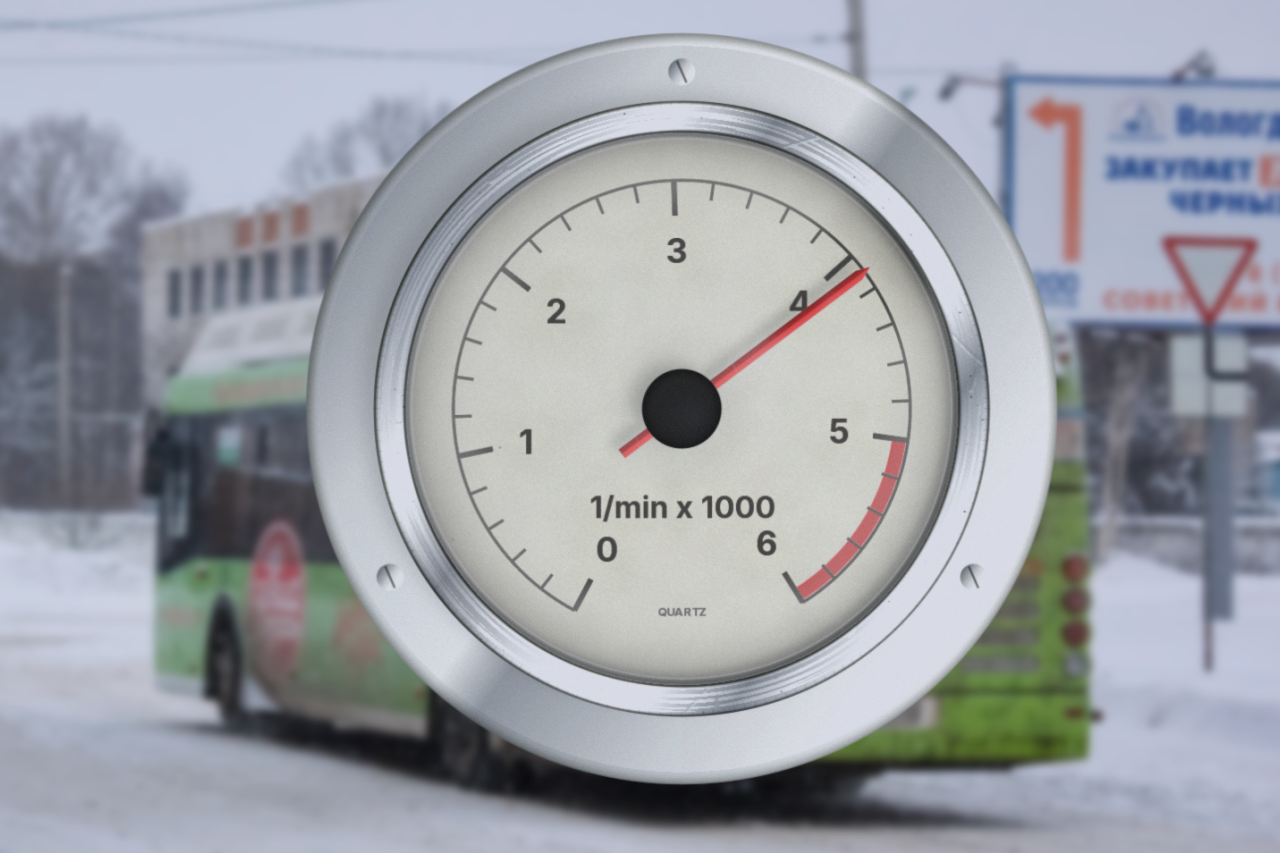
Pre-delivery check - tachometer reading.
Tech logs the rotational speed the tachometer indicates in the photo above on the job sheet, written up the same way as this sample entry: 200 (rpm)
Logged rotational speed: 4100 (rpm)
